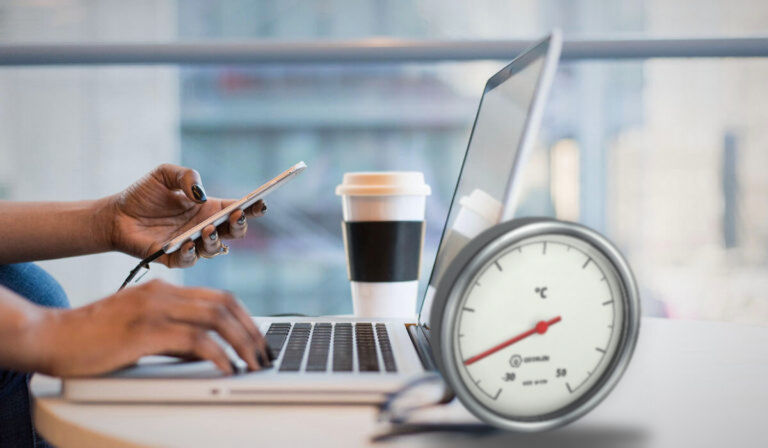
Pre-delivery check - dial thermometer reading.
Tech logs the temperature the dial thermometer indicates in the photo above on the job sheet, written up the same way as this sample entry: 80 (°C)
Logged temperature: -20 (°C)
